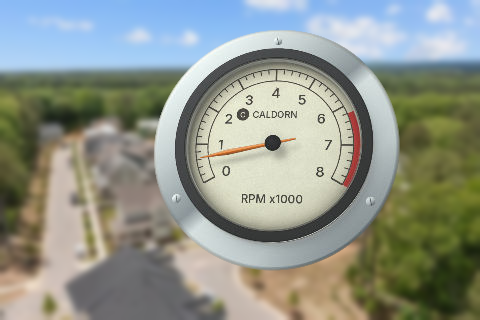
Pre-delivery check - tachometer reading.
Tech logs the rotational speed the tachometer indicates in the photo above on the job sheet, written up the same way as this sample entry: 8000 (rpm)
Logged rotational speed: 600 (rpm)
